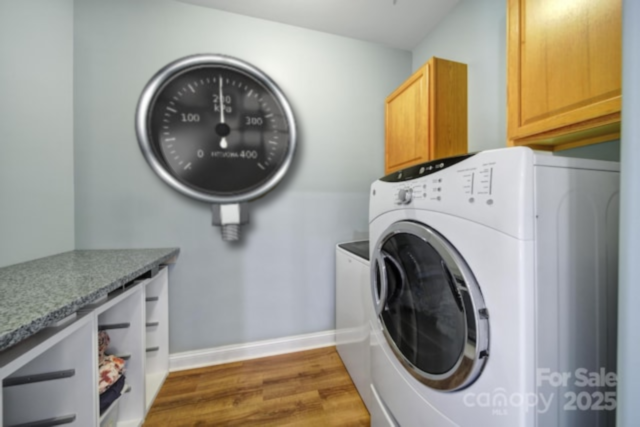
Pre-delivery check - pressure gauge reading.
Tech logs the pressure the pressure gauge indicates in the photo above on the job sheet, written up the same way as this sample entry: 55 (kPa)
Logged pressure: 200 (kPa)
